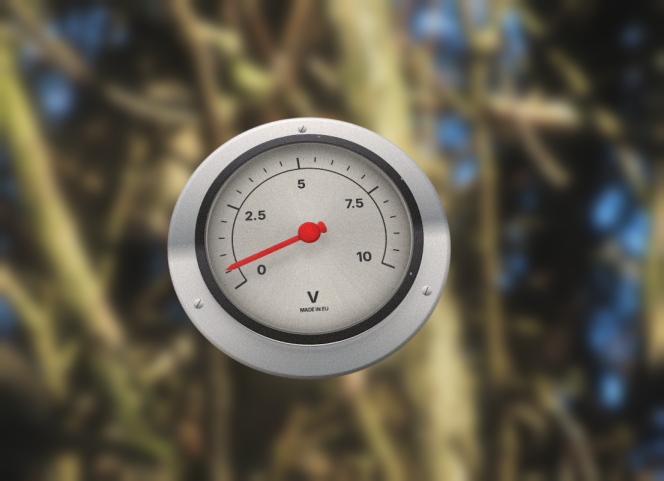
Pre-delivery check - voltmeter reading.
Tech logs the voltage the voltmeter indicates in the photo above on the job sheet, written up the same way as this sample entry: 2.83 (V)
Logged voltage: 0.5 (V)
